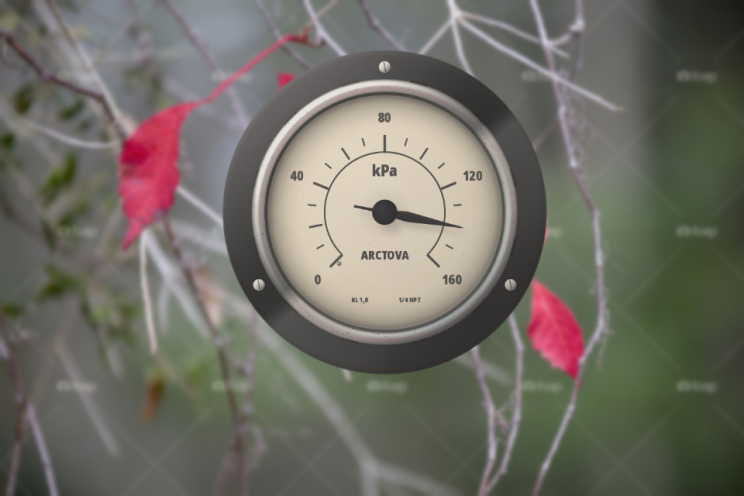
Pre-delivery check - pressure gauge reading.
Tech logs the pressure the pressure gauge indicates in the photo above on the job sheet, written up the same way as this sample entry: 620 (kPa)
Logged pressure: 140 (kPa)
